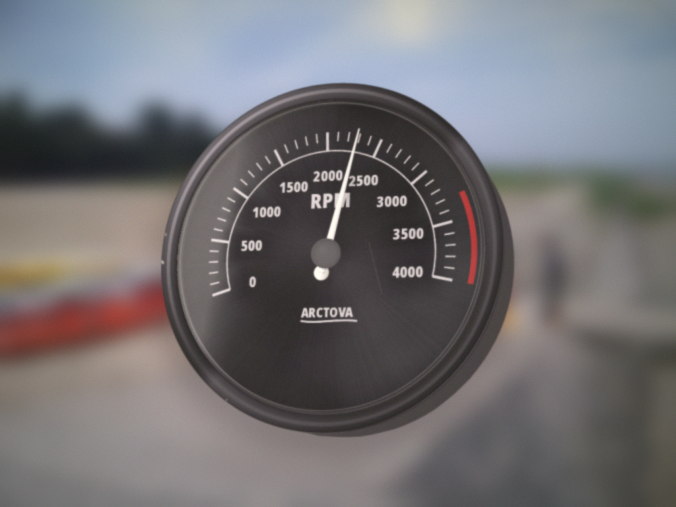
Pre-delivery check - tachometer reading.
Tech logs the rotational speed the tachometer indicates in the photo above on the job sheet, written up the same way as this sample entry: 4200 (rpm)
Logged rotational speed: 2300 (rpm)
